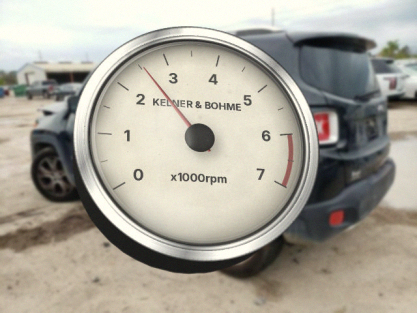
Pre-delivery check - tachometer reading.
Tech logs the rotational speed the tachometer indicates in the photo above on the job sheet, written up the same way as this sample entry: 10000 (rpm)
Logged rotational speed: 2500 (rpm)
